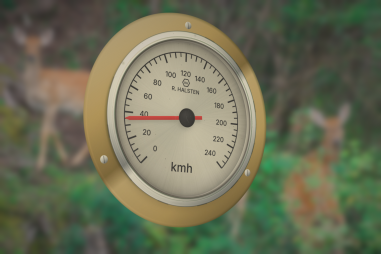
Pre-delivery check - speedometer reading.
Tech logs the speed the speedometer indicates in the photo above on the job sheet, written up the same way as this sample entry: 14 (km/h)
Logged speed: 35 (km/h)
